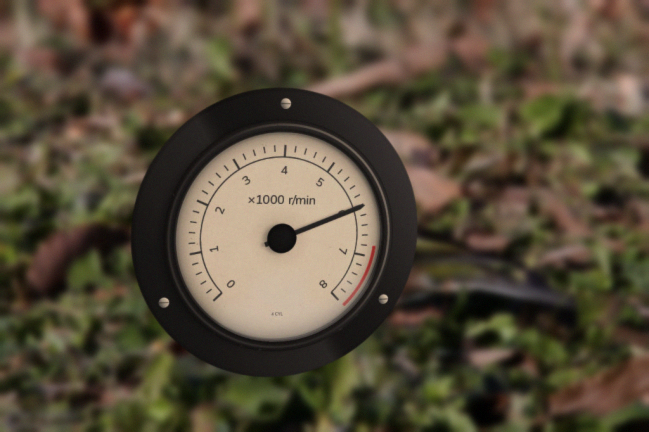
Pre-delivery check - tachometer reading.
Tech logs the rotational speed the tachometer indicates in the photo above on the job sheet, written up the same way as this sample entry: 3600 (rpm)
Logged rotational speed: 6000 (rpm)
